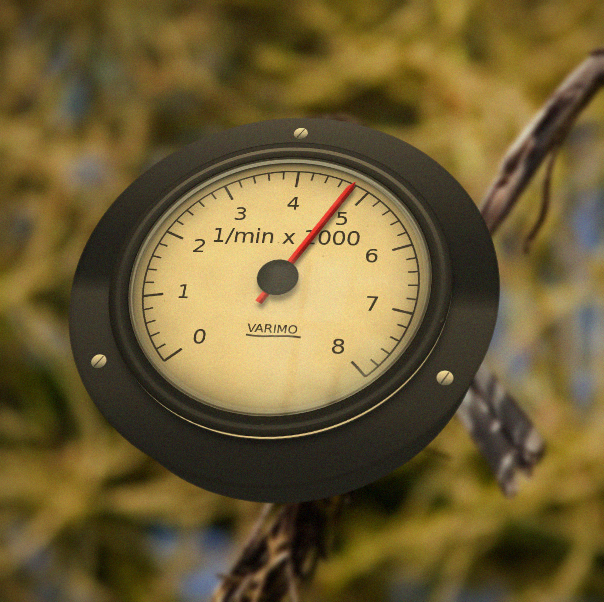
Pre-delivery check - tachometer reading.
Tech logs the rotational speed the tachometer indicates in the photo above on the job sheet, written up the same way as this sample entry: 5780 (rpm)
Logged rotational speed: 4800 (rpm)
